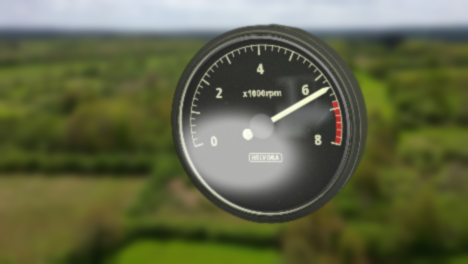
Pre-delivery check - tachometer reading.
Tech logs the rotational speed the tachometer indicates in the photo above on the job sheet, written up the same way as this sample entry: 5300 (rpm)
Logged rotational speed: 6400 (rpm)
